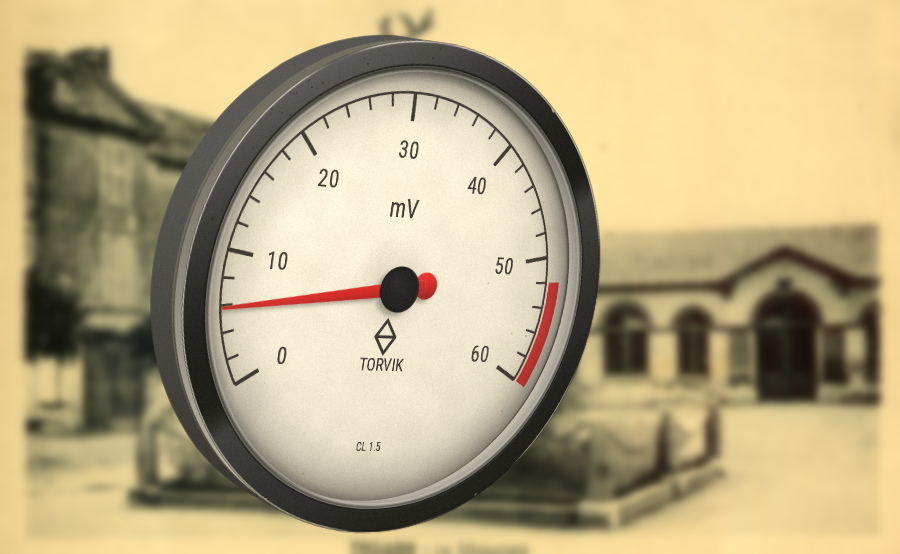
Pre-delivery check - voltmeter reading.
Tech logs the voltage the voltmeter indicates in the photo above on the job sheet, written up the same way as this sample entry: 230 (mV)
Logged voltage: 6 (mV)
